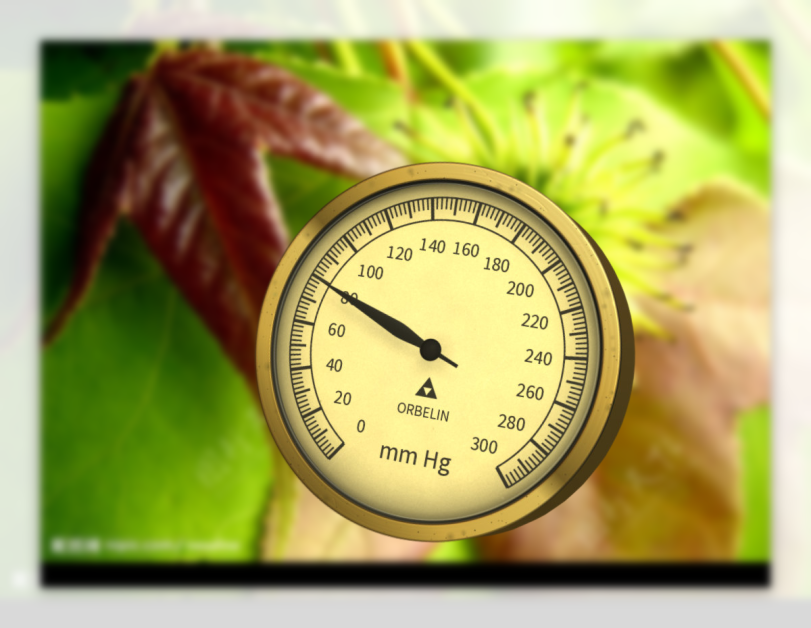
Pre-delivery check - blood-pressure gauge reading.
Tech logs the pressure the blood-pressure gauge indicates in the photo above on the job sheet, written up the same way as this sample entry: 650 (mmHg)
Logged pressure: 80 (mmHg)
